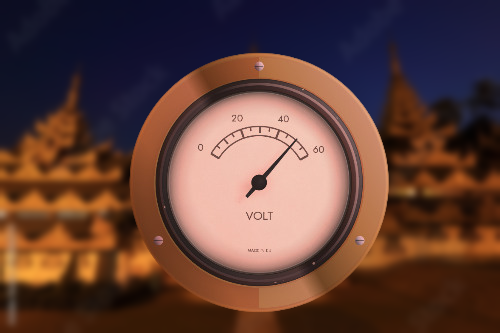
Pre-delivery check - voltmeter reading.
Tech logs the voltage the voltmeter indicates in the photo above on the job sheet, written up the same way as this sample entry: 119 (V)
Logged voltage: 50 (V)
